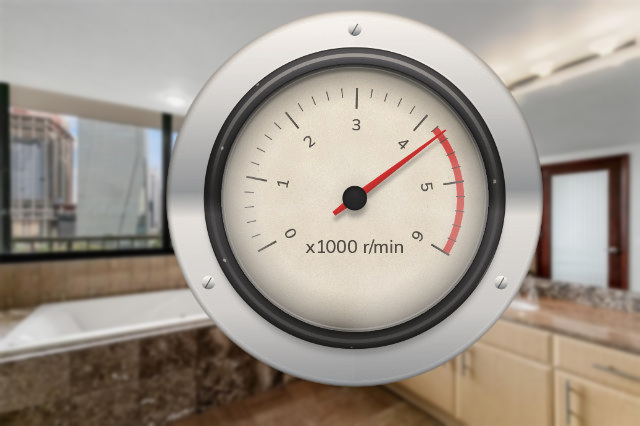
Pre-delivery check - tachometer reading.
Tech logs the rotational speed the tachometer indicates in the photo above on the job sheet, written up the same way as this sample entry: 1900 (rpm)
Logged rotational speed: 4300 (rpm)
